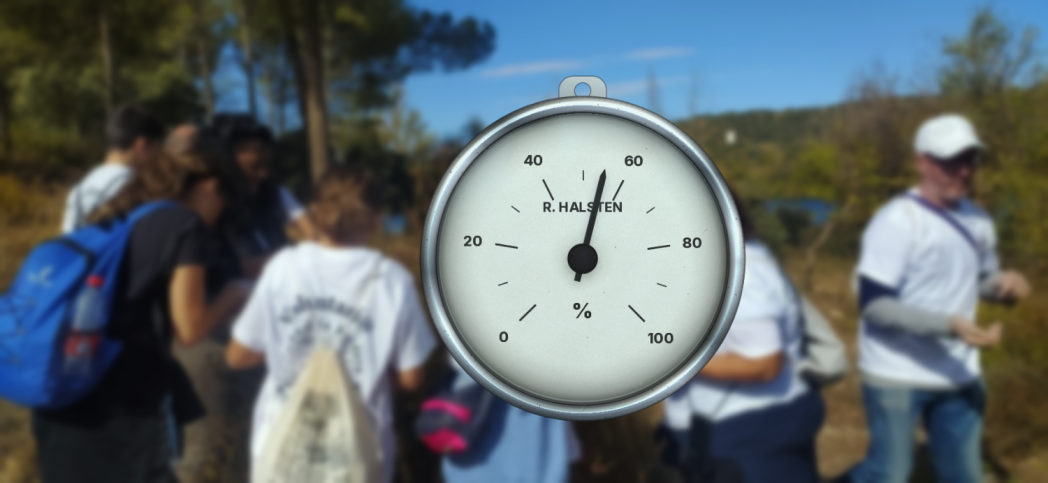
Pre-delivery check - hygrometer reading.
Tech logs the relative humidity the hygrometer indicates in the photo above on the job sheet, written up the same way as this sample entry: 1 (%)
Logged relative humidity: 55 (%)
